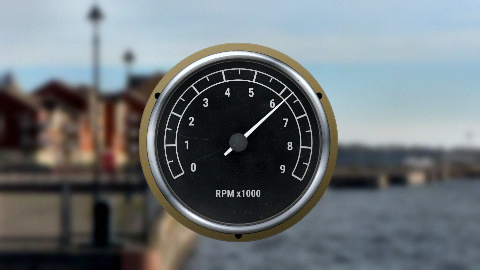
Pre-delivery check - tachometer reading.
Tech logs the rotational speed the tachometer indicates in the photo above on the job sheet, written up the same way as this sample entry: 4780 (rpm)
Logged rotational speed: 6250 (rpm)
